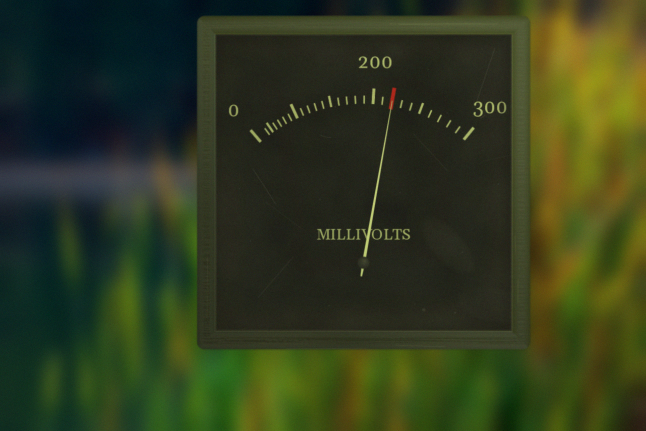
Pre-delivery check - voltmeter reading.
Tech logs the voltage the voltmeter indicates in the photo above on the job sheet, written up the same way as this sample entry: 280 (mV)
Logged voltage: 220 (mV)
